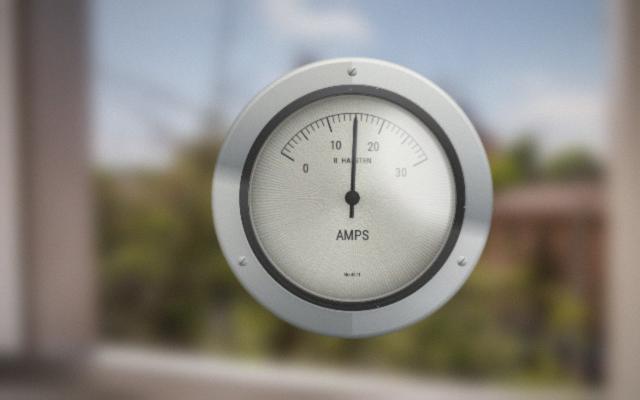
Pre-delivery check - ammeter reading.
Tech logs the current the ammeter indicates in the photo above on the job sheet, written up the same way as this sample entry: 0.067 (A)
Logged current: 15 (A)
